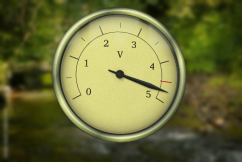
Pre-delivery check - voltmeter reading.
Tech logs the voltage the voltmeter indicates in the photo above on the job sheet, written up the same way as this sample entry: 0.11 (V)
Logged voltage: 4.75 (V)
